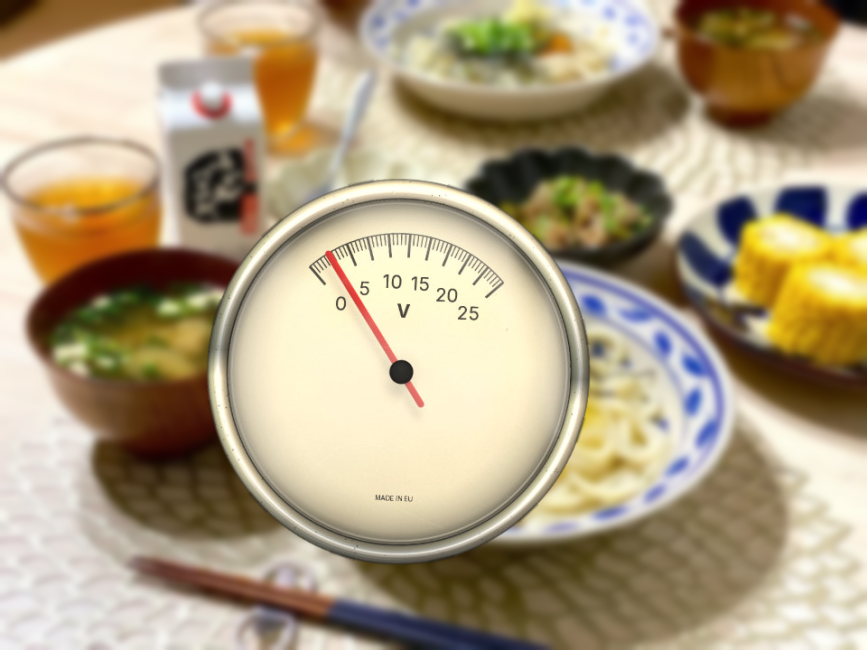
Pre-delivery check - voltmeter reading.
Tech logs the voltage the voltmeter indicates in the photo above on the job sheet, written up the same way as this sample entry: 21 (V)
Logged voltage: 2.5 (V)
